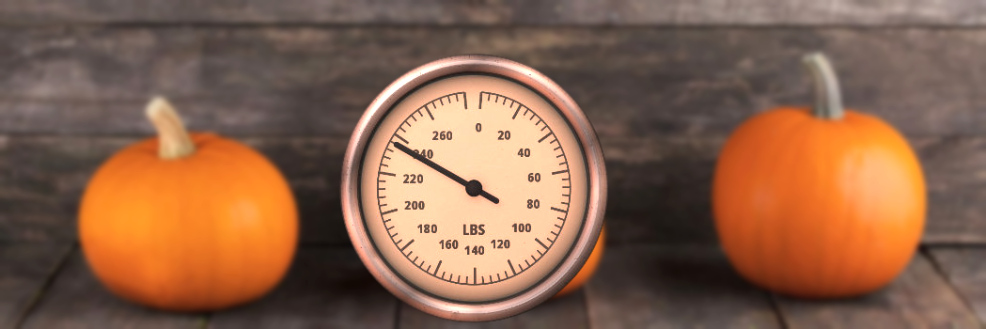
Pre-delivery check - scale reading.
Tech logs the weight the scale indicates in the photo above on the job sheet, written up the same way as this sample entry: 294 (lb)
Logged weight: 236 (lb)
